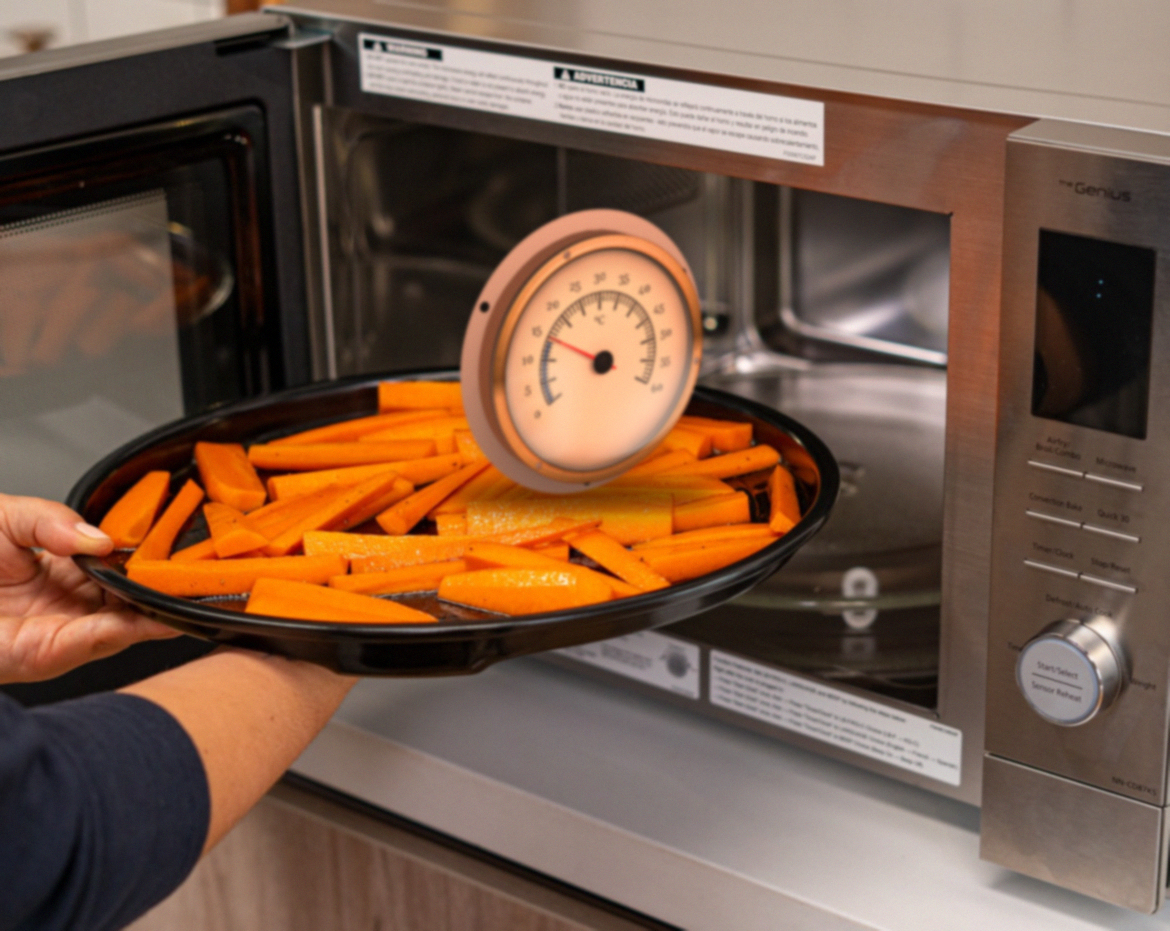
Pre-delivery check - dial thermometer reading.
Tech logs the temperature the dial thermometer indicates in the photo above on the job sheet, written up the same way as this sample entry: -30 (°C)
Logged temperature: 15 (°C)
